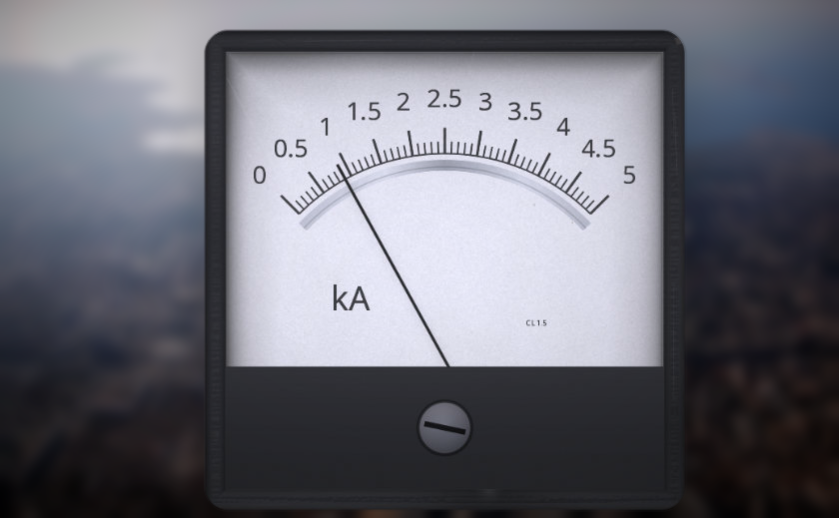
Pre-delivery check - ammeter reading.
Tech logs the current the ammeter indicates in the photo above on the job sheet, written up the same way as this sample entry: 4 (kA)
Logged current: 0.9 (kA)
